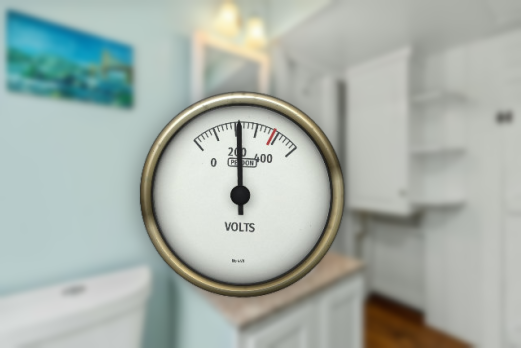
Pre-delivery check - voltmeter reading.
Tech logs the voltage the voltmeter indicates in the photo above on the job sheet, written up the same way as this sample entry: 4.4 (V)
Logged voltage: 220 (V)
